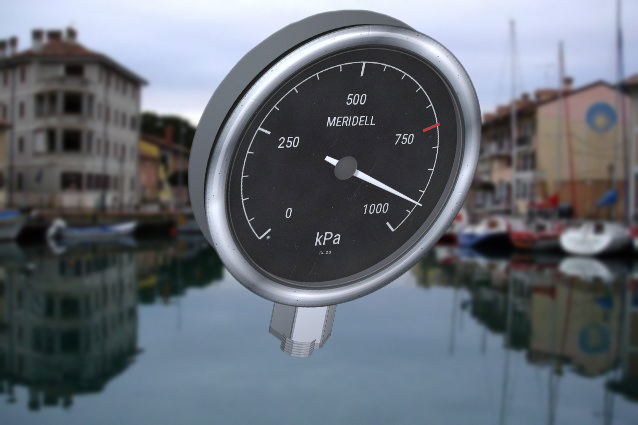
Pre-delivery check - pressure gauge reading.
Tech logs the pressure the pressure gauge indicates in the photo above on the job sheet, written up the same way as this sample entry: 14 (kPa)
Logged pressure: 925 (kPa)
